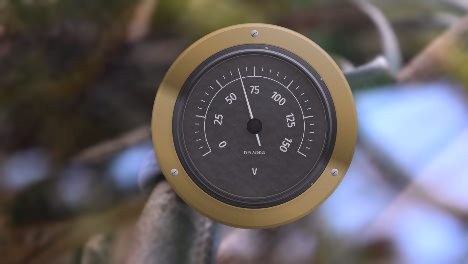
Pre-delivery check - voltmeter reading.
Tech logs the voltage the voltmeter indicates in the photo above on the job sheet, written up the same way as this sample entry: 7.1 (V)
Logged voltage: 65 (V)
